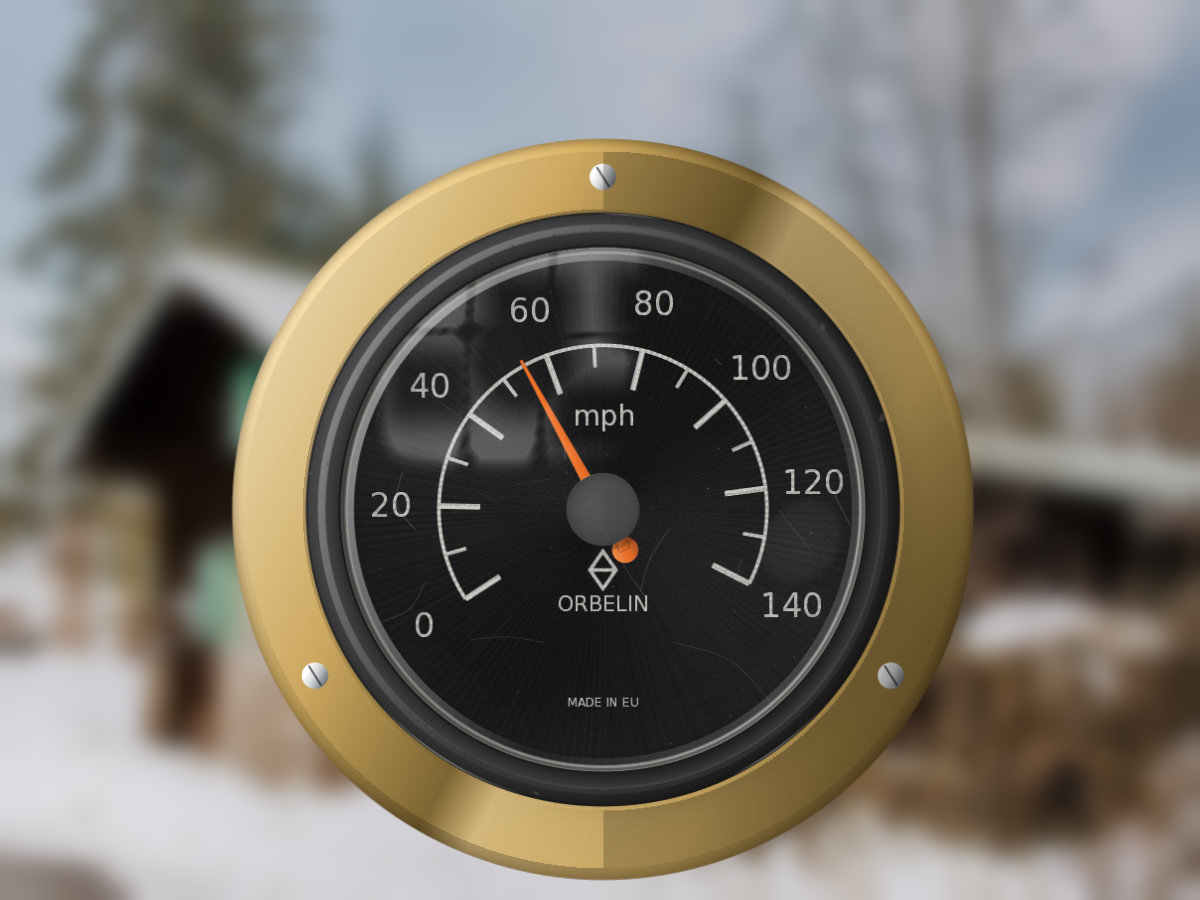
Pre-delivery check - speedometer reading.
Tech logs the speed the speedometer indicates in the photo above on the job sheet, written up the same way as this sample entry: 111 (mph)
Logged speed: 55 (mph)
